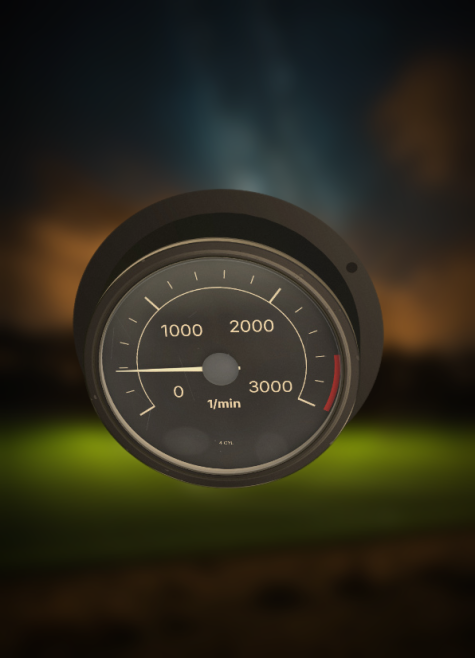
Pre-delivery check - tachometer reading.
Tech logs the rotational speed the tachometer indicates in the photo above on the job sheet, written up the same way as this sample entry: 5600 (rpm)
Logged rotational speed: 400 (rpm)
